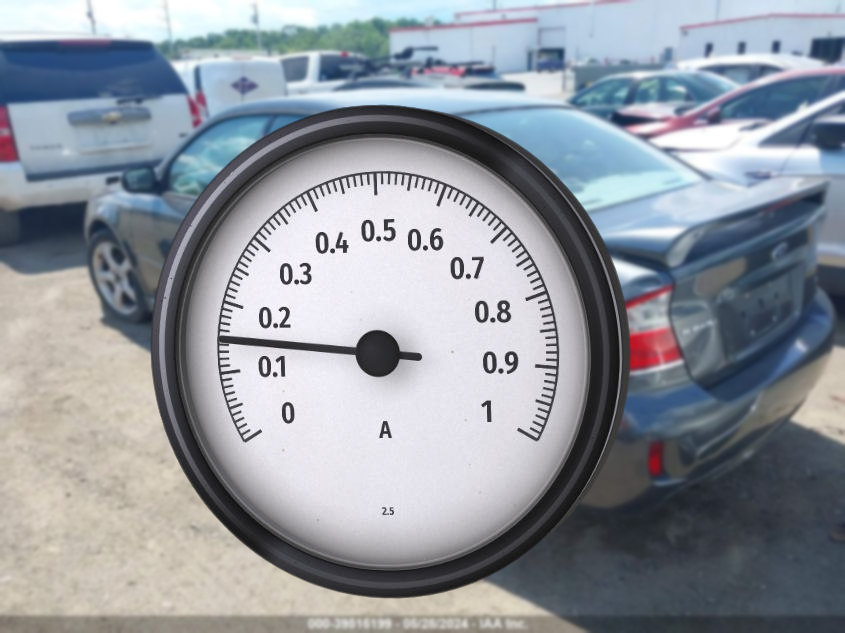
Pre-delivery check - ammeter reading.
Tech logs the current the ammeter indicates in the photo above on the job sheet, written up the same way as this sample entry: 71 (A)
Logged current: 0.15 (A)
